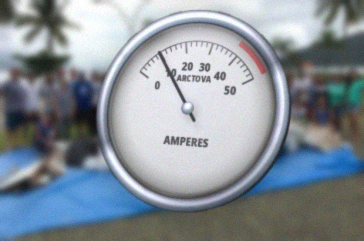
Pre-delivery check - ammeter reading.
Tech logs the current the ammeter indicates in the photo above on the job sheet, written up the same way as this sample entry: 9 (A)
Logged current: 10 (A)
